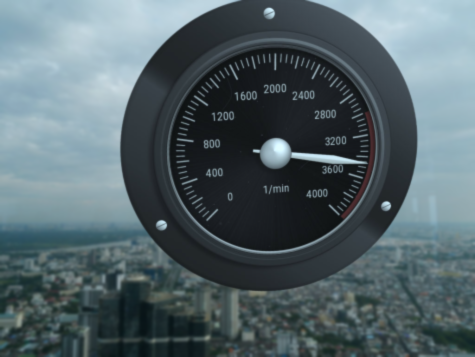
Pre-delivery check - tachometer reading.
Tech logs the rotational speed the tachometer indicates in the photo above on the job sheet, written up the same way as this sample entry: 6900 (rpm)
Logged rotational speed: 3450 (rpm)
